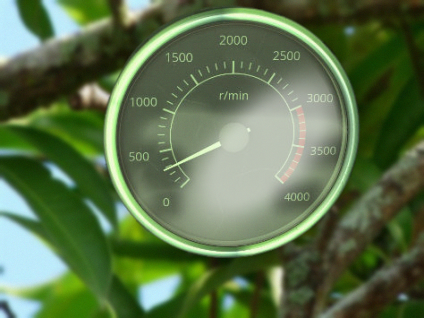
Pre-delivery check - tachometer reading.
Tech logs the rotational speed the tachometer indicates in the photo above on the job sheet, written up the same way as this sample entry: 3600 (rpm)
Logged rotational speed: 300 (rpm)
